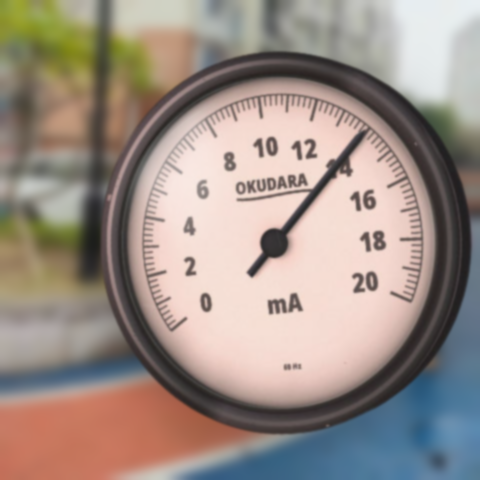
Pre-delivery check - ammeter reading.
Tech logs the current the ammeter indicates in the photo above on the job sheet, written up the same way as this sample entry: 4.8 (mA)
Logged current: 14 (mA)
